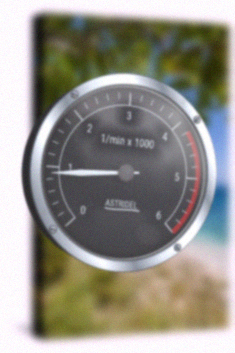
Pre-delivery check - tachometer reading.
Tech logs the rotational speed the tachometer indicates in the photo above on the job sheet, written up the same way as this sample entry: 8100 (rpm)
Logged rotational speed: 900 (rpm)
